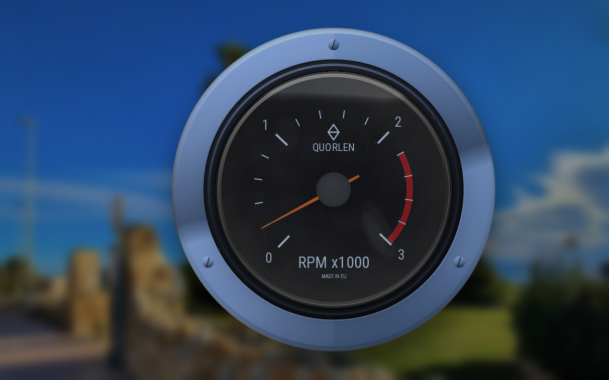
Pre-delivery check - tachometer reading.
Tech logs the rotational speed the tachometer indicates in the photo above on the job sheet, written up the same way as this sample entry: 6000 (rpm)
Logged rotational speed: 200 (rpm)
